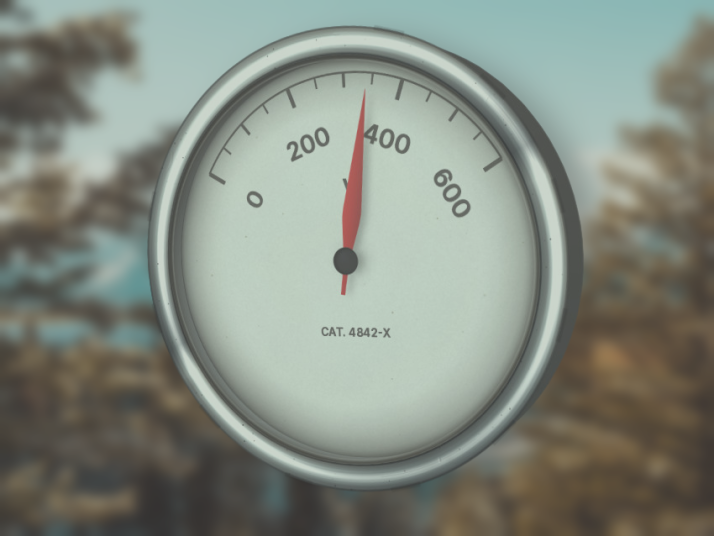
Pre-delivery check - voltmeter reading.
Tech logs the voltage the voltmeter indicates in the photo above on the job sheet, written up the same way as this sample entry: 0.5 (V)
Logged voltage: 350 (V)
